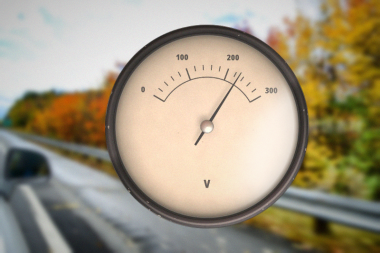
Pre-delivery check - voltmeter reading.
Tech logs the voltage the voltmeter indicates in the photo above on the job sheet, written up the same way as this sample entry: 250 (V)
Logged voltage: 230 (V)
